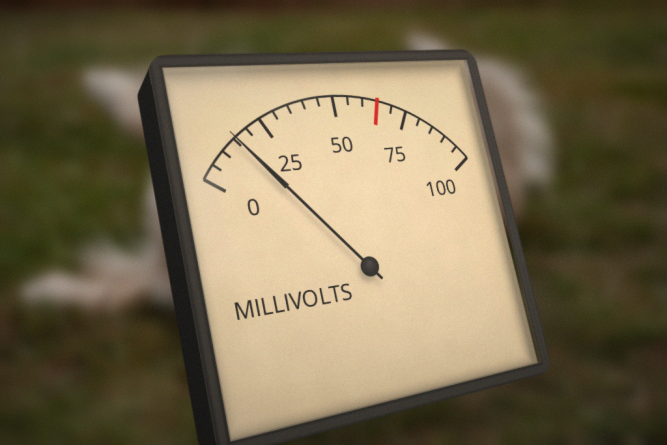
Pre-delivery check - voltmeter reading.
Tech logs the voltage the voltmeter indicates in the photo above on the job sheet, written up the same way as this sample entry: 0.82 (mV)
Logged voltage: 15 (mV)
